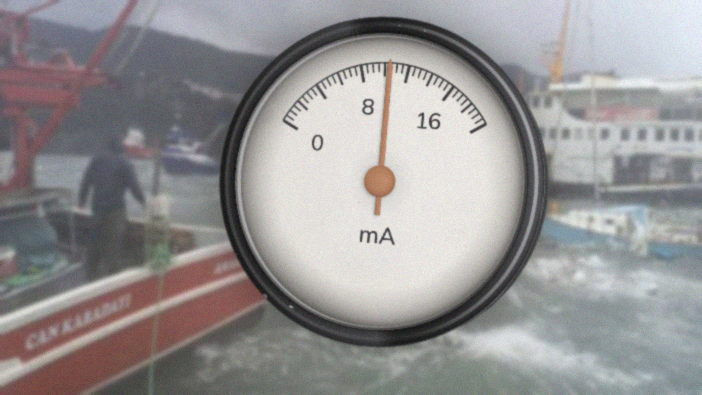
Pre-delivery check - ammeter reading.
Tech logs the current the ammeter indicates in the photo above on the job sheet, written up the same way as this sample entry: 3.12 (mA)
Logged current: 10.5 (mA)
